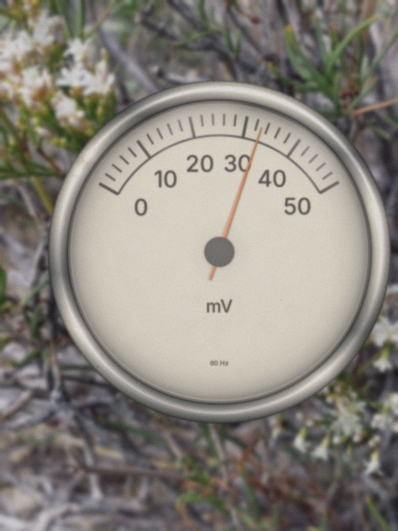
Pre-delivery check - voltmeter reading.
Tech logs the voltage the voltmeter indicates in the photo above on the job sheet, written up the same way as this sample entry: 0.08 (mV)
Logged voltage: 33 (mV)
